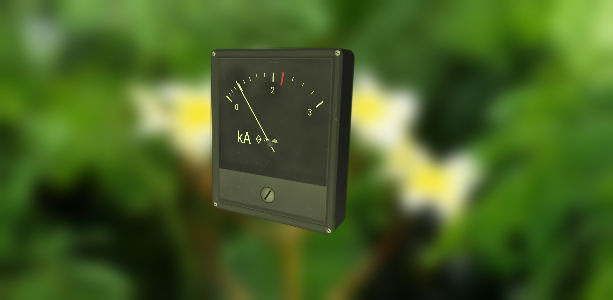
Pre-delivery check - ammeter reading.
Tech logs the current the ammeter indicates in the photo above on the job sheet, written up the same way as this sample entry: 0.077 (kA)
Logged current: 1 (kA)
